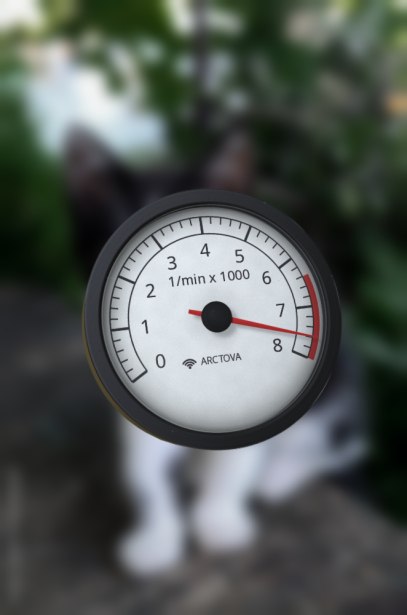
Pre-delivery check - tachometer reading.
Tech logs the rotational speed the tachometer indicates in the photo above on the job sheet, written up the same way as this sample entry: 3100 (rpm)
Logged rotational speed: 7600 (rpm)
